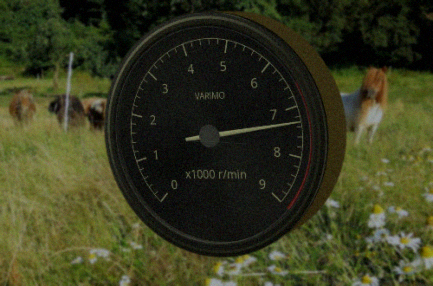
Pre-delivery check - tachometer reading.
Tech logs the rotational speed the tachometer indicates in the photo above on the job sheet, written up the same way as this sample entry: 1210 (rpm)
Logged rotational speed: 7300 (rpm)
